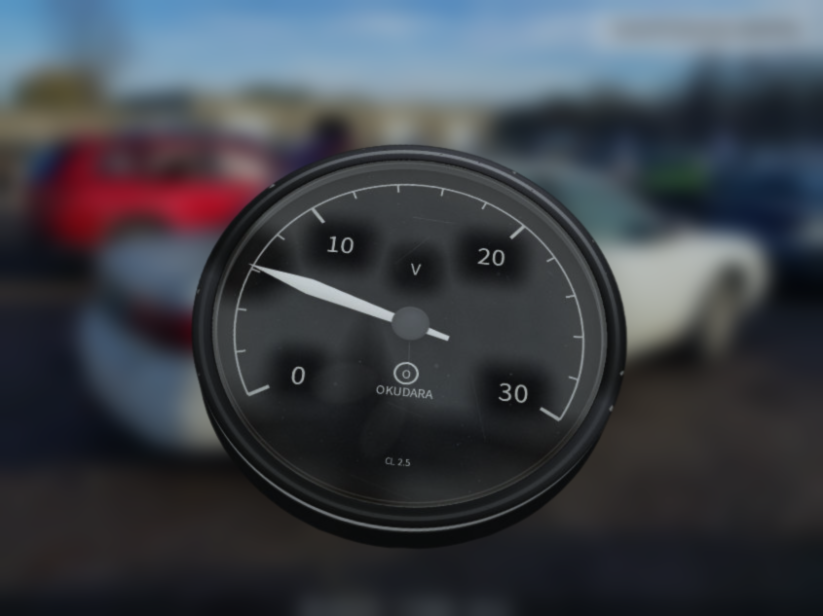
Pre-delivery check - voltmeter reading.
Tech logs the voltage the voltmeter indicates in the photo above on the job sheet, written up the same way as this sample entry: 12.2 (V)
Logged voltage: 6 (V)
